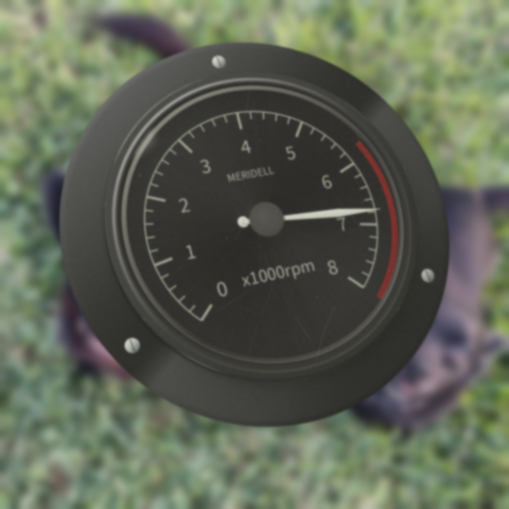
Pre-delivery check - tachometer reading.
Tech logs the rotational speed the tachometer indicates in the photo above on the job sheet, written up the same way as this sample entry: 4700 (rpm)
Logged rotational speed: 6800 (rpm)
